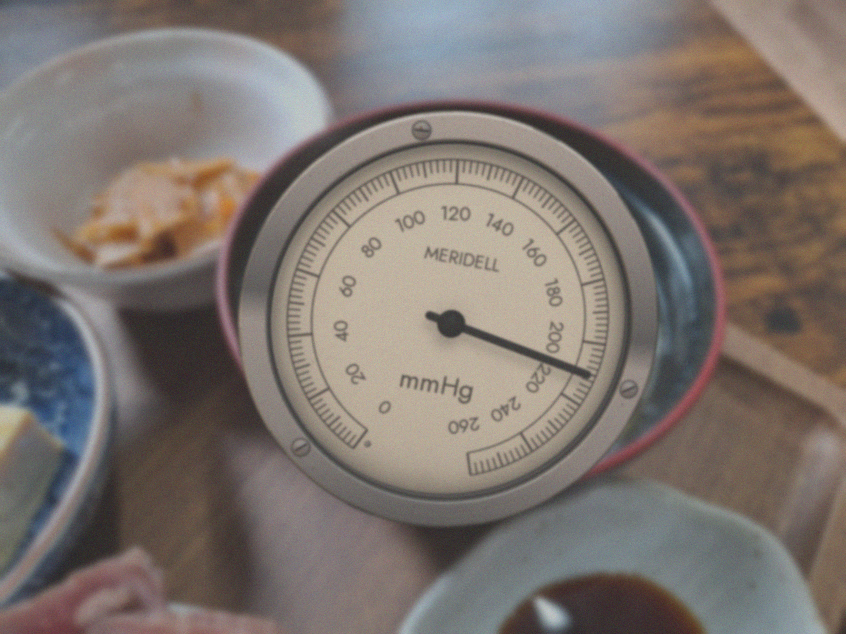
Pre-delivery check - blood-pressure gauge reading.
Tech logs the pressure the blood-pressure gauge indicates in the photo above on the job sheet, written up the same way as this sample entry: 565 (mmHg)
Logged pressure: 210 (mmHg)
